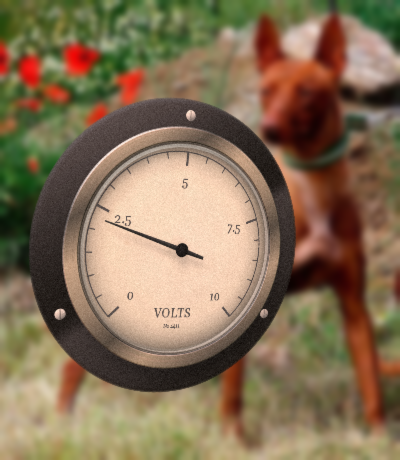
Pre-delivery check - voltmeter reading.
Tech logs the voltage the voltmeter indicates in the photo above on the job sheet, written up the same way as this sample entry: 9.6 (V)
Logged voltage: 2.25 (V)
